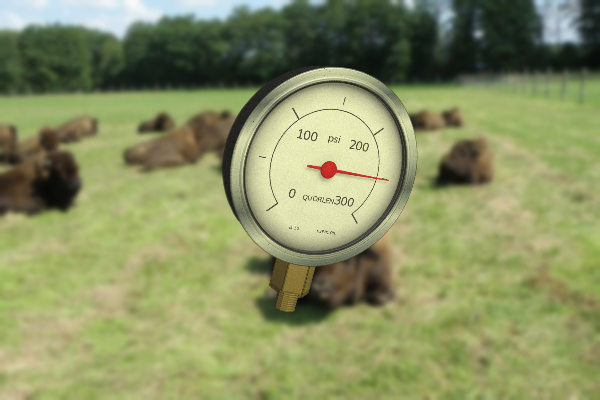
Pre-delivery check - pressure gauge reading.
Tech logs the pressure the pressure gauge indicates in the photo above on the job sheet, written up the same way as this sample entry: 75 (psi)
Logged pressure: 250 (psi)
